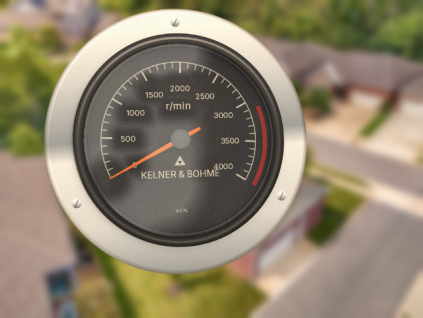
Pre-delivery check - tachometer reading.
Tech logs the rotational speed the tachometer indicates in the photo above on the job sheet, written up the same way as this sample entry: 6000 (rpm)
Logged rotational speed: 0 (rpm)
